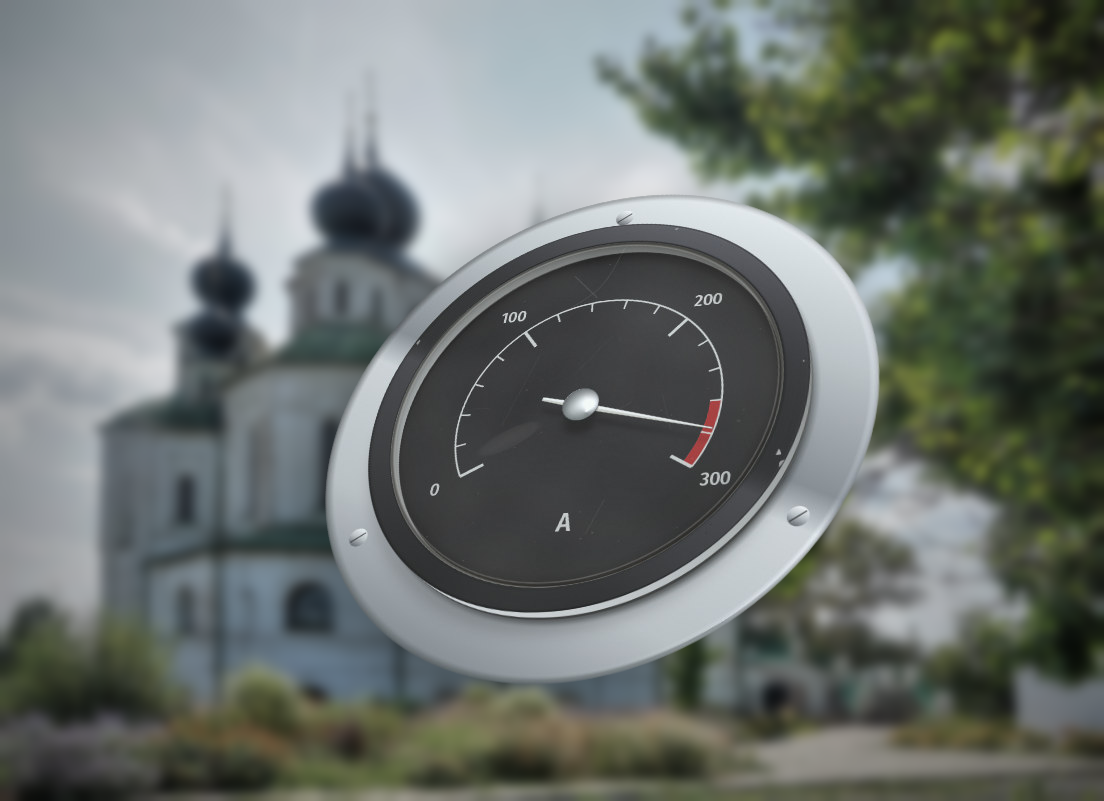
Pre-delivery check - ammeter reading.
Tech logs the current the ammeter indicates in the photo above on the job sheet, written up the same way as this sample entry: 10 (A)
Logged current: 280 (A)
